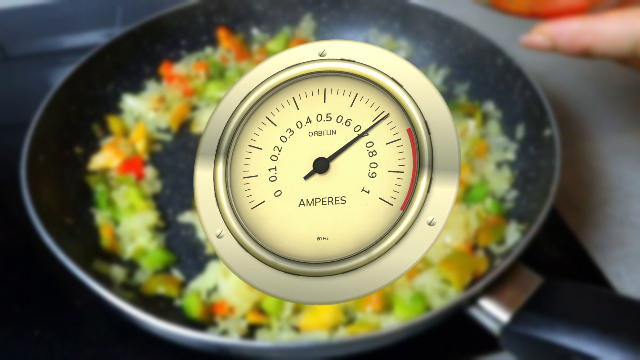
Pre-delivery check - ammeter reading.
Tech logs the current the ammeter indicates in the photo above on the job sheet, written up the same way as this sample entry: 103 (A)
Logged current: 0.72 (A)
